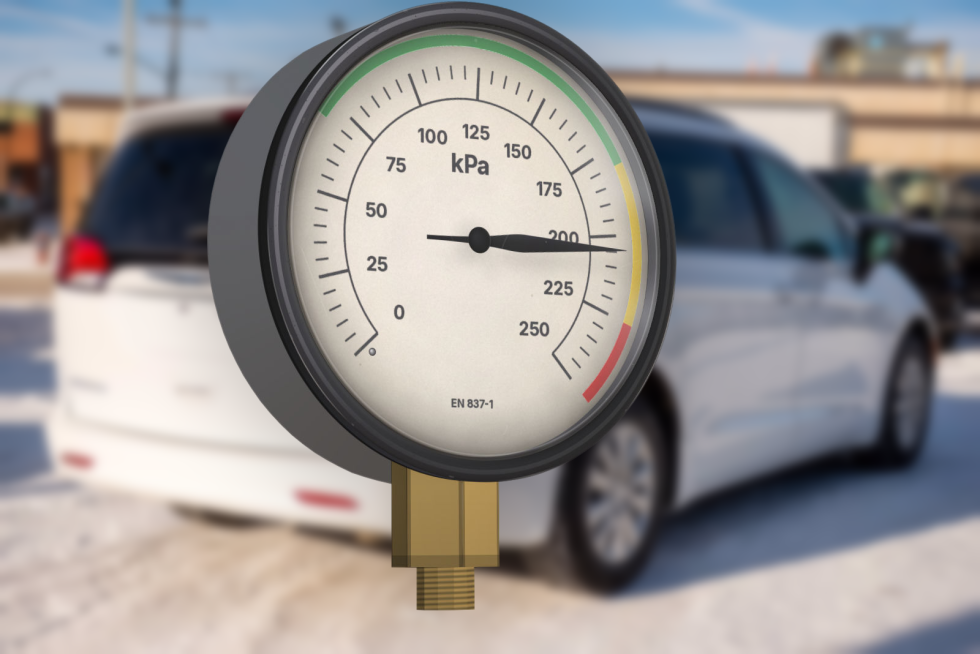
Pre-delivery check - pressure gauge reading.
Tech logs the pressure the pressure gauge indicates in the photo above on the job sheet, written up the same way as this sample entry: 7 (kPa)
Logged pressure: 205 (kPa)
